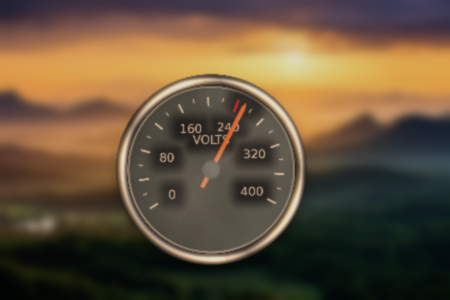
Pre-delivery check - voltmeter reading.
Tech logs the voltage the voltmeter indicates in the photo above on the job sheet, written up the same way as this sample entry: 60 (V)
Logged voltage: 250 (V)
